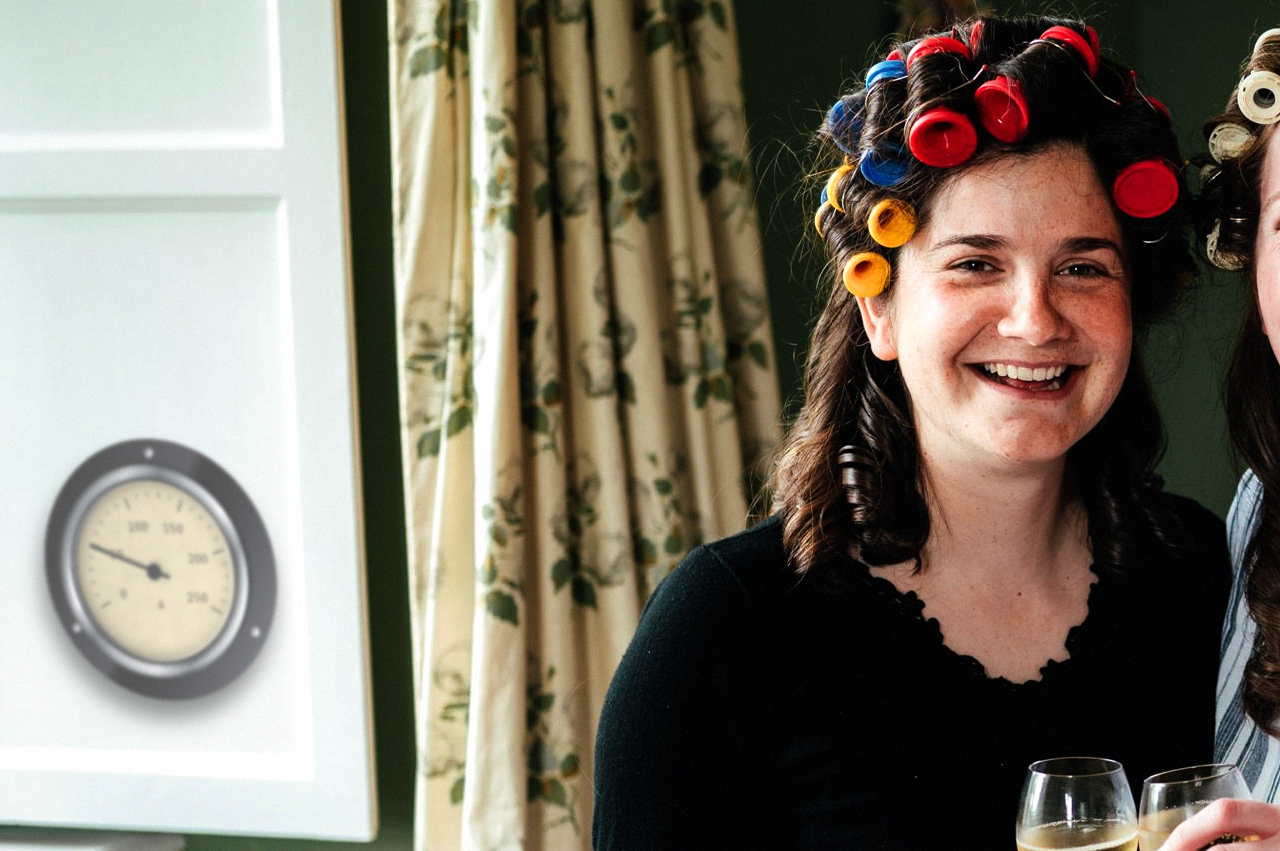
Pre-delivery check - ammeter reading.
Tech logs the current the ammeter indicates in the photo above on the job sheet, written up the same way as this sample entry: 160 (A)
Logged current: 50 (A)
